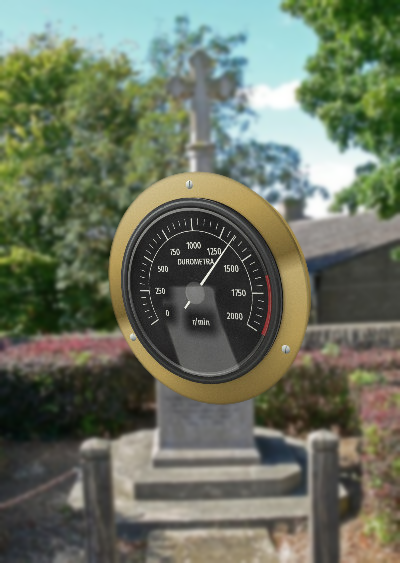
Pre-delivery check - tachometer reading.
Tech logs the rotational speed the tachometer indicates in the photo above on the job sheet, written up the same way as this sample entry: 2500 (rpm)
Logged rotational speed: 1350 (rpm)
